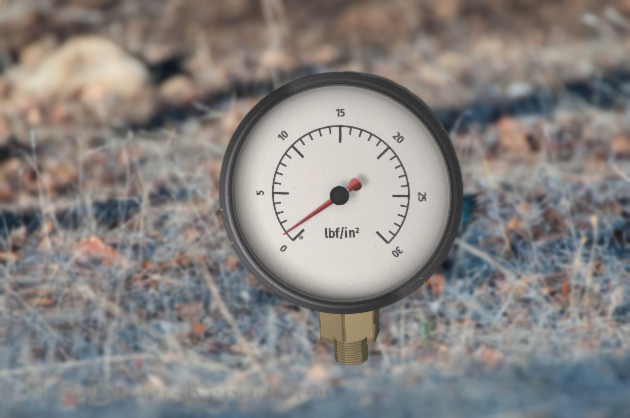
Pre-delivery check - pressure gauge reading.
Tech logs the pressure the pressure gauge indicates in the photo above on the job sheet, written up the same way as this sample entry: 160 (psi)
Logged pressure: 1 (psi)
